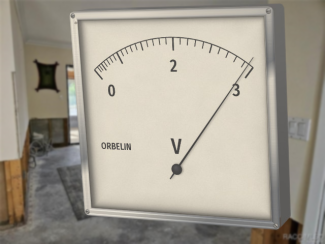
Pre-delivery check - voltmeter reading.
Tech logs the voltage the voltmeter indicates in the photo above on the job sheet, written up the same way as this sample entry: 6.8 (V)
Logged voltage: 2.95 (V)
